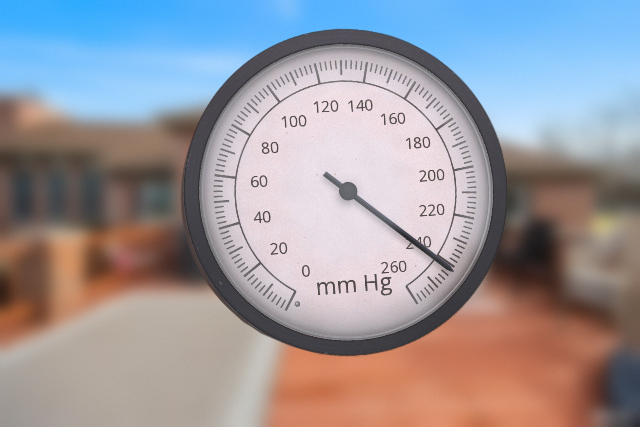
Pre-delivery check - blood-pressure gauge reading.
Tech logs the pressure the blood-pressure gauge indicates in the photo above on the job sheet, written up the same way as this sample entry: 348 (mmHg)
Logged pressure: 242 (mmHg)
